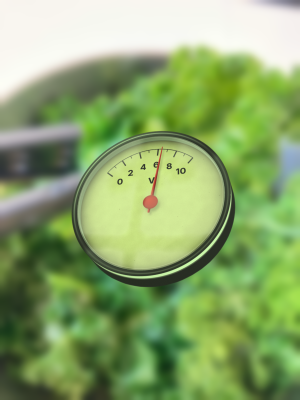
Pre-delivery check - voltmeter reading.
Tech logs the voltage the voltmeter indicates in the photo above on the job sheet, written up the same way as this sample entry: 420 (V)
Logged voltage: 6.5 (V)
